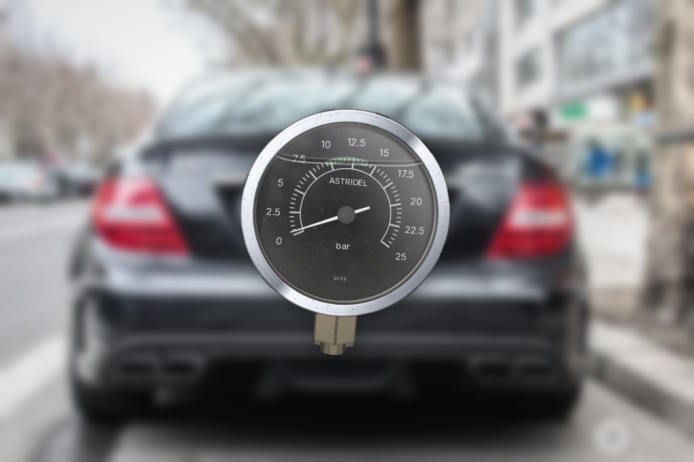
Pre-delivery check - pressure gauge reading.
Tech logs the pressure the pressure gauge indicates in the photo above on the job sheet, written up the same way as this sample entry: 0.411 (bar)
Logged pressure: 0.5 (bar)
